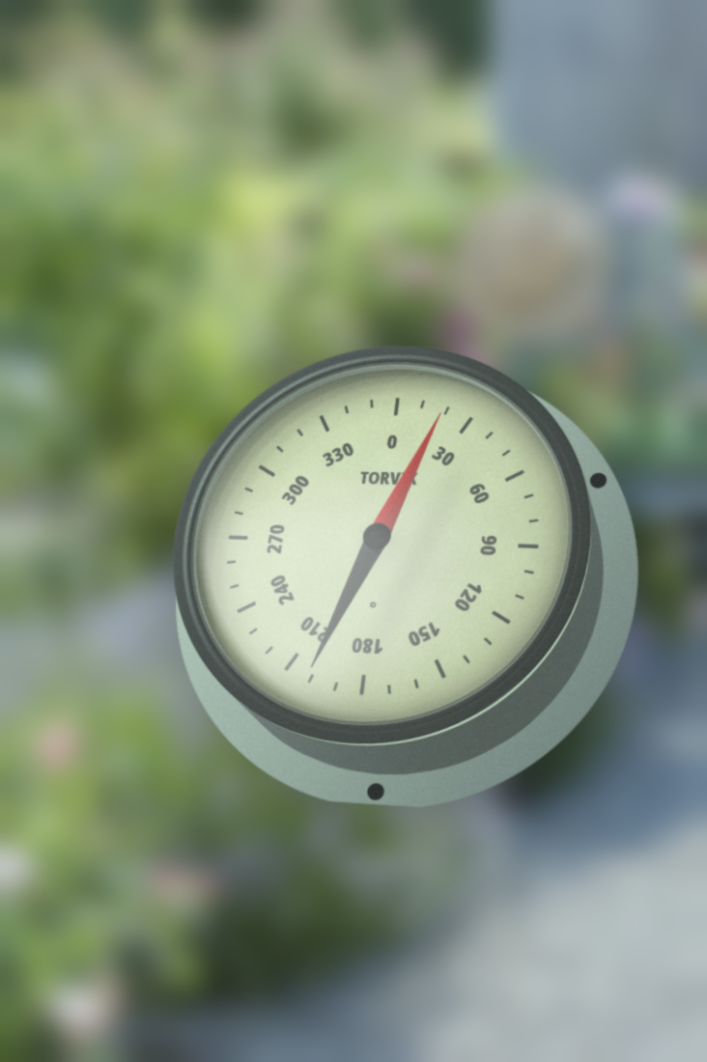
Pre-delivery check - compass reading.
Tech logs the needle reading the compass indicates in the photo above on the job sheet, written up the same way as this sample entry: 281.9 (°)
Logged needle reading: 20 (°)
